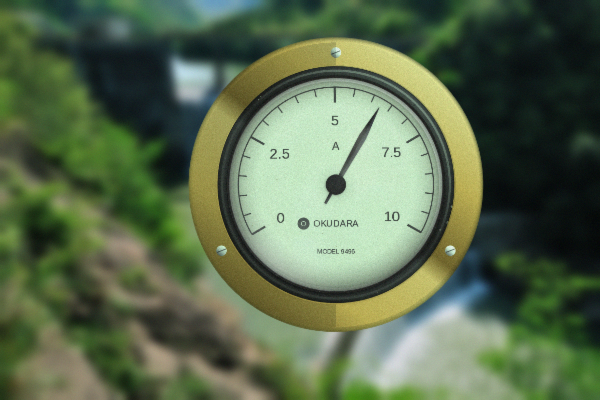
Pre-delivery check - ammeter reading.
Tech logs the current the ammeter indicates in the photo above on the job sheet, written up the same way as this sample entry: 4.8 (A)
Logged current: 6.25 (A)
